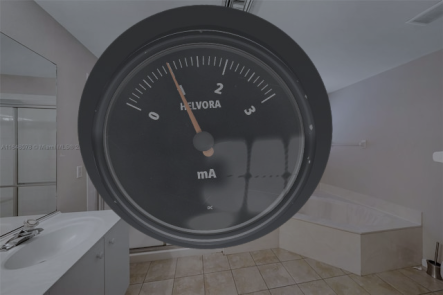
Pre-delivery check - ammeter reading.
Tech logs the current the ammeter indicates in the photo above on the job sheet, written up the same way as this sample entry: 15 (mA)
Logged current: 1 (mA)
